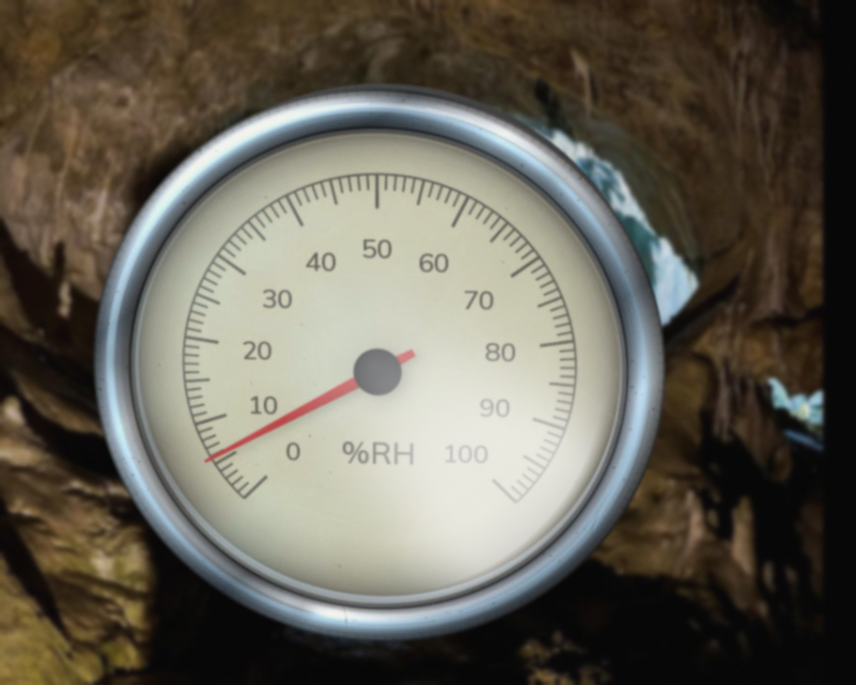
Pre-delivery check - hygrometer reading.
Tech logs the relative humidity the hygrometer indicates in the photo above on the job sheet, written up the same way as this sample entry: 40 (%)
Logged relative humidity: 6 (%)
